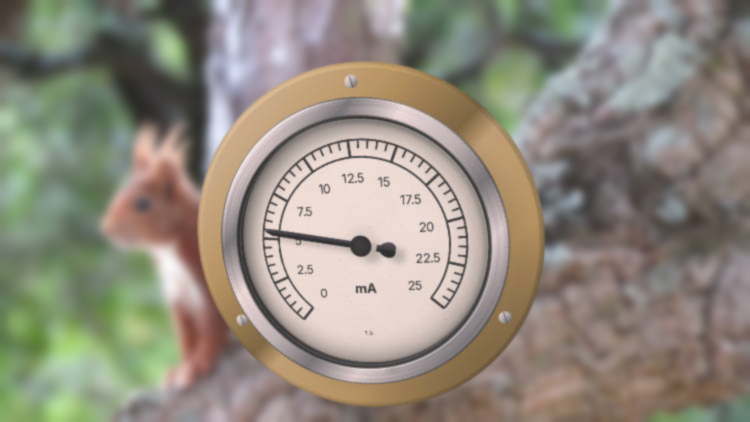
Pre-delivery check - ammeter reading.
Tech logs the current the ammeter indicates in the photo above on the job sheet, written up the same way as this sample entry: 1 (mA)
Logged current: 5.5 (mA)
